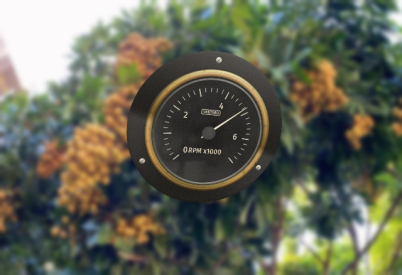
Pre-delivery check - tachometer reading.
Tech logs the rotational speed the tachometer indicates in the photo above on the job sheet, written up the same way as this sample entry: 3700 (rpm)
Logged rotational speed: 4800 (rpm)
